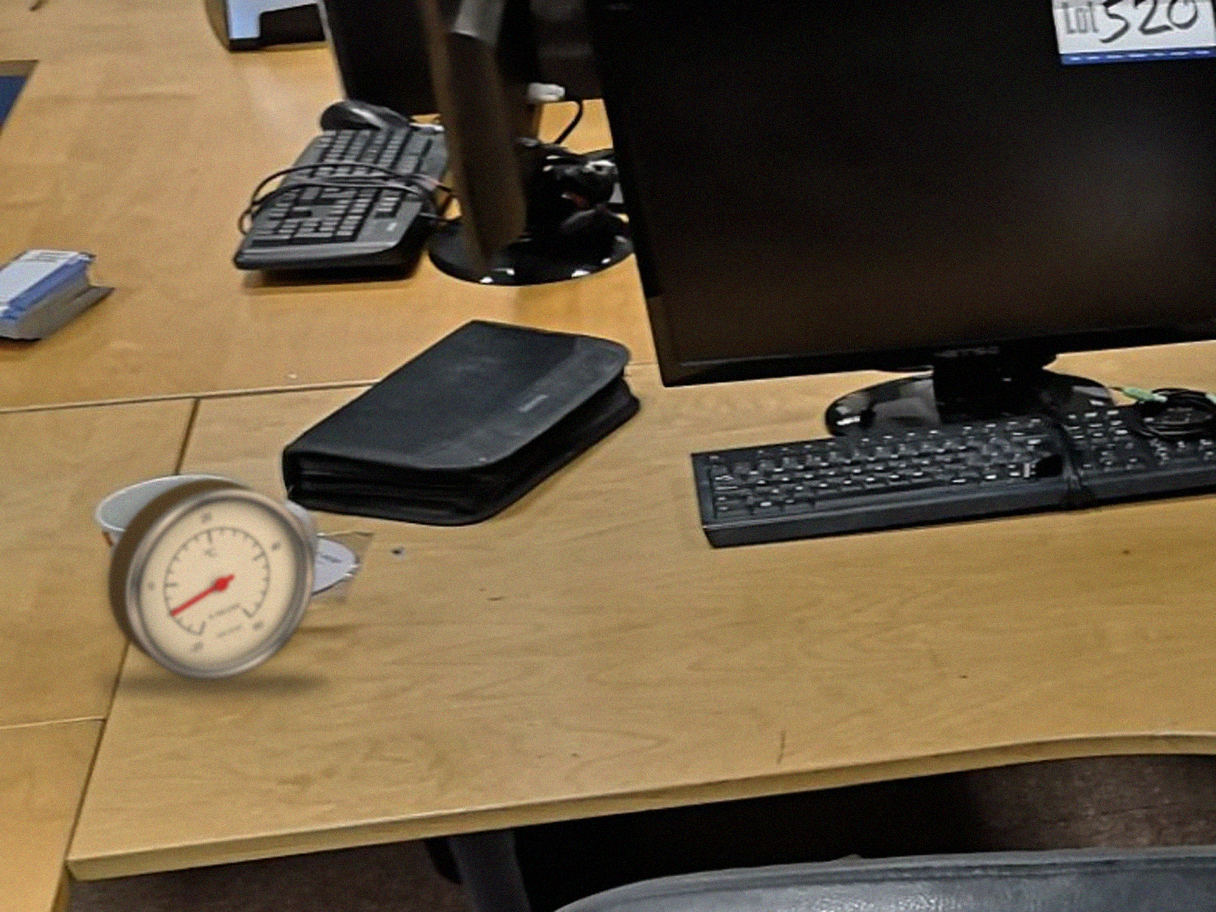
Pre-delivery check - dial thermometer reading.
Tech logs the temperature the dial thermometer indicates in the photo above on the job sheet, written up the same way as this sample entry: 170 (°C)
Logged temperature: -8 (°C)
